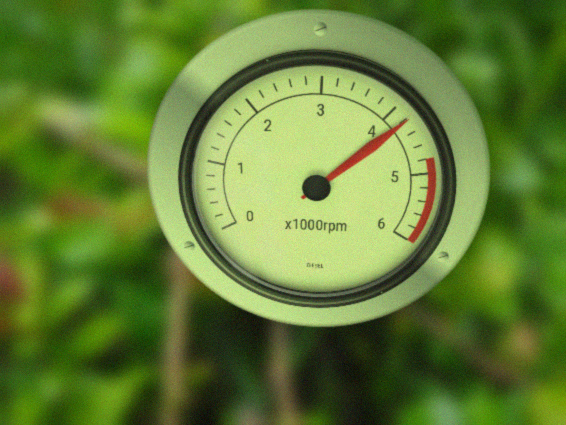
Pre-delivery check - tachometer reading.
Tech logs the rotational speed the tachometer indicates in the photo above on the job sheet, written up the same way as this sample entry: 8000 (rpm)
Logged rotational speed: 4200 (rpm)
